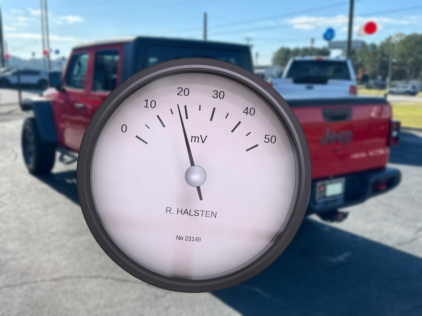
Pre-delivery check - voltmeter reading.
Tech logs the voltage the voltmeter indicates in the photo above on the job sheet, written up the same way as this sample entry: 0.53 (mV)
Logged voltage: 17.5 (mV)
